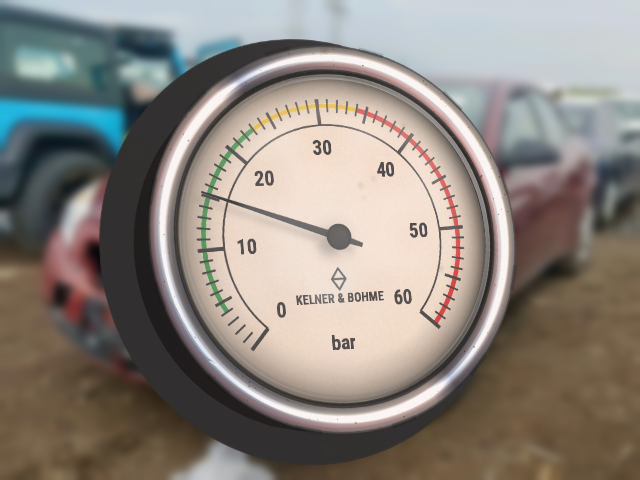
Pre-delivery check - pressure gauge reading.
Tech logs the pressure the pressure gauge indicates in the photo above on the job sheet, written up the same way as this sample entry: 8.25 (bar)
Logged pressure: 15 (bar)
